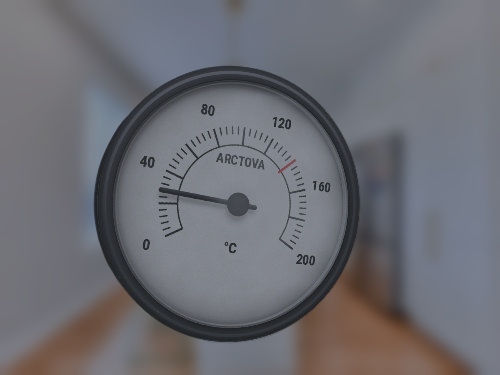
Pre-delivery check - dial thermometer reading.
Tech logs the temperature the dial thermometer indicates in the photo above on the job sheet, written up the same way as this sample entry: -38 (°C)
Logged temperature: 28 (°C)
